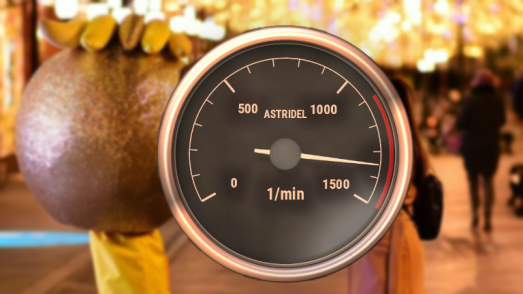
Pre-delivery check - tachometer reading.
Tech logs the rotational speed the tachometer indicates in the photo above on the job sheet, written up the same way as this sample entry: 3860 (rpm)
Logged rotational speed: 1350 (rpm)
